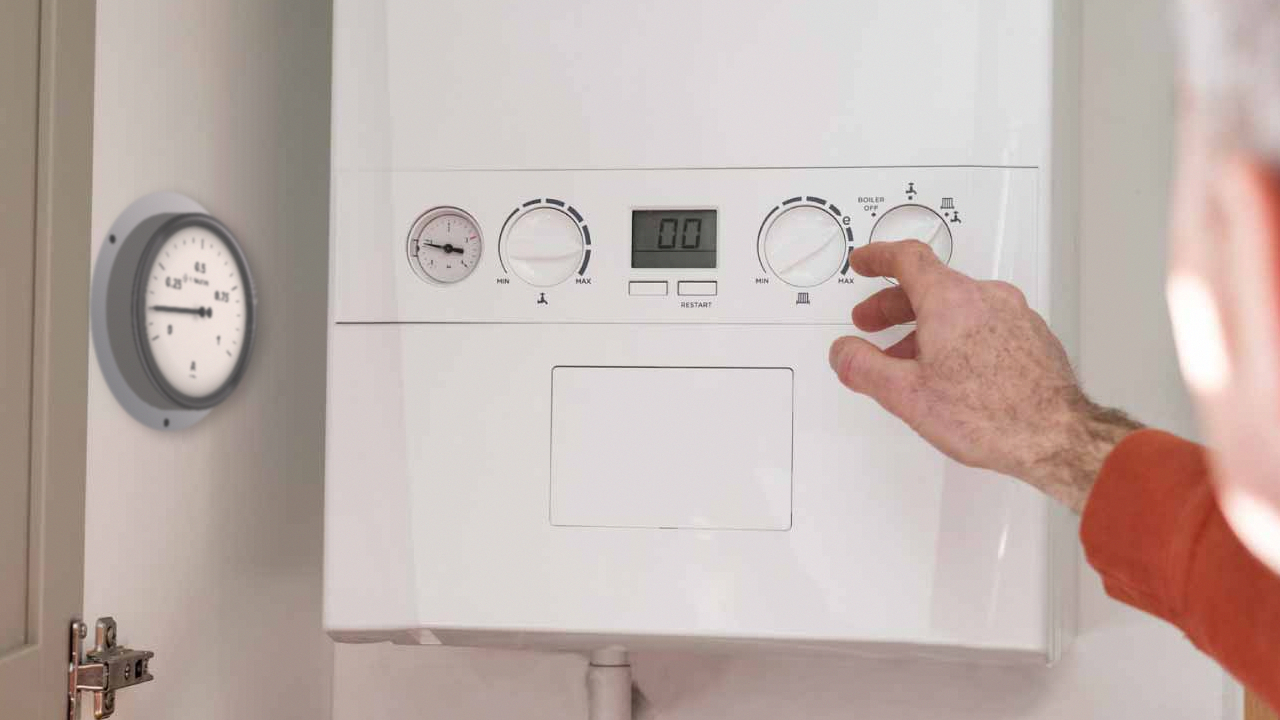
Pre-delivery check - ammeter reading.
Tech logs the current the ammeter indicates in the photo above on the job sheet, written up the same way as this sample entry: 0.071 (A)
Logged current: 0.1 (A)
